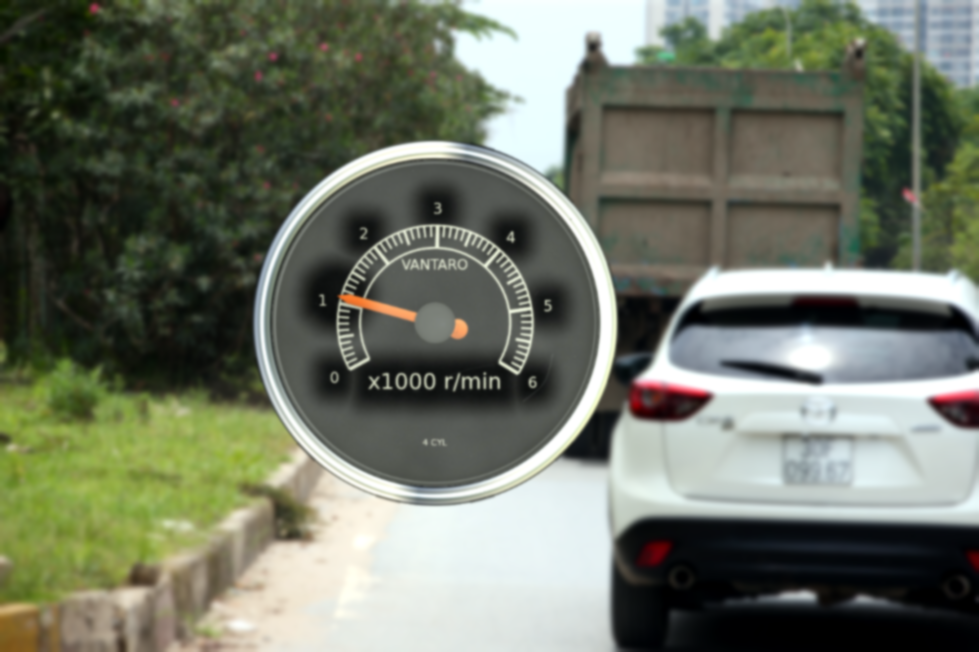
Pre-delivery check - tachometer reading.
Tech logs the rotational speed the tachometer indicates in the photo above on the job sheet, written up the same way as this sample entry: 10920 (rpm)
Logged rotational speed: 1100 (rpm)
